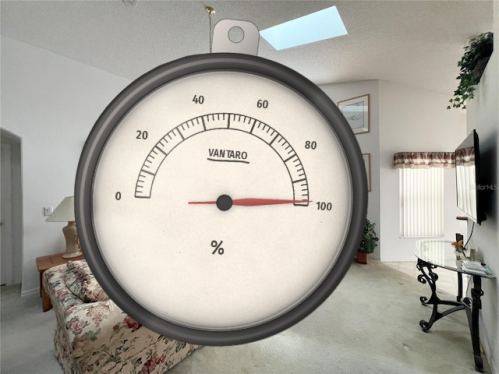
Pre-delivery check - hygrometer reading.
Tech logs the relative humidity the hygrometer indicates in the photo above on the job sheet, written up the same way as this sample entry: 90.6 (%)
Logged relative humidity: 98 (%)
